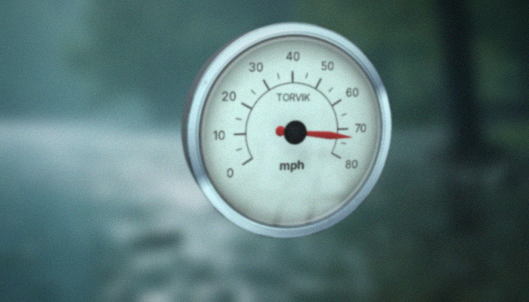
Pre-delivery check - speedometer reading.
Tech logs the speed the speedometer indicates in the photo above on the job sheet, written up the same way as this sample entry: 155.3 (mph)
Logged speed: 72.5 (mph)
